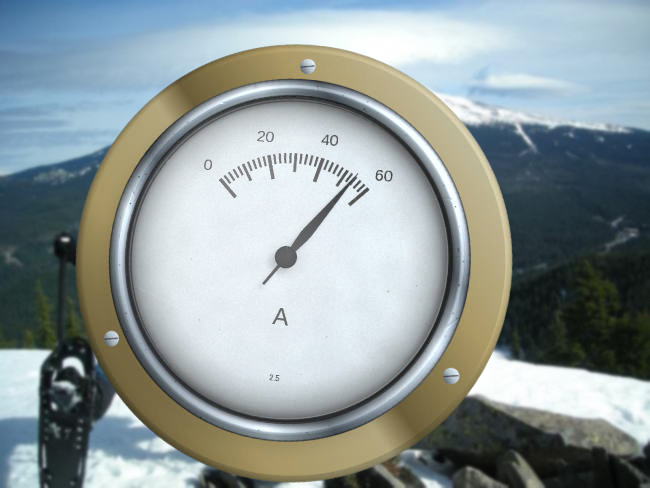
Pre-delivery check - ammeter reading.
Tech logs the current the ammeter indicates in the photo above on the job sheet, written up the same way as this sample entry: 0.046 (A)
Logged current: 54 (A)
